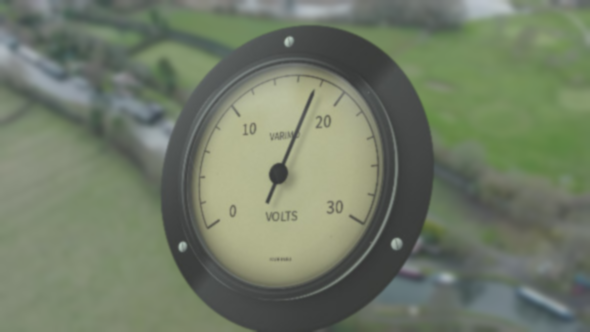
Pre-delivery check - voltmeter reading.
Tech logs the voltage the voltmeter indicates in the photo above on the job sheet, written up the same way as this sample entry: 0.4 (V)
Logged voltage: 18 (V)
